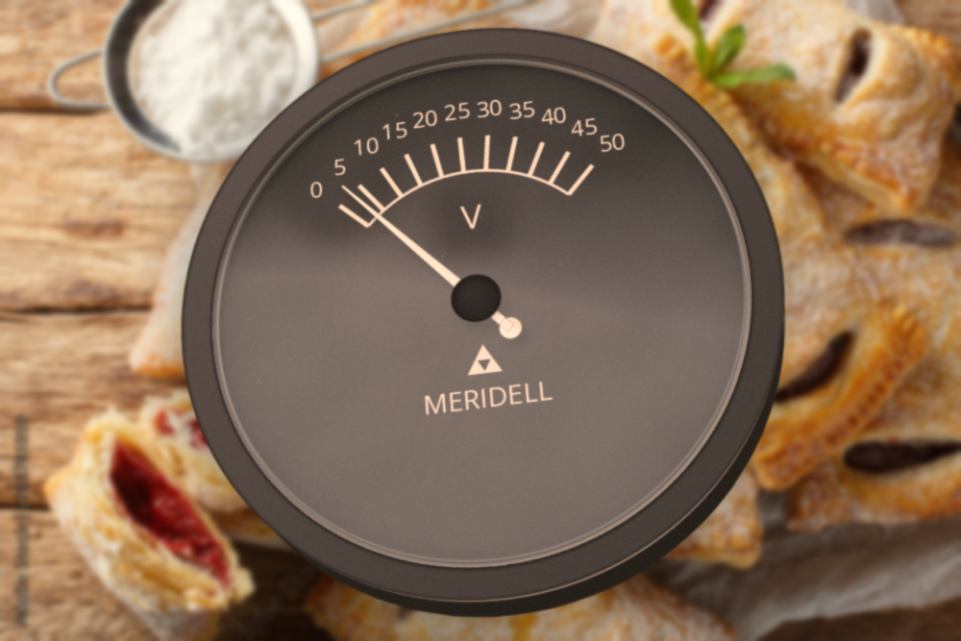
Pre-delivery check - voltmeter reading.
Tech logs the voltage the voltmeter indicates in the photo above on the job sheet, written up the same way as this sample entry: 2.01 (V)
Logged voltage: 2.5 (V)
